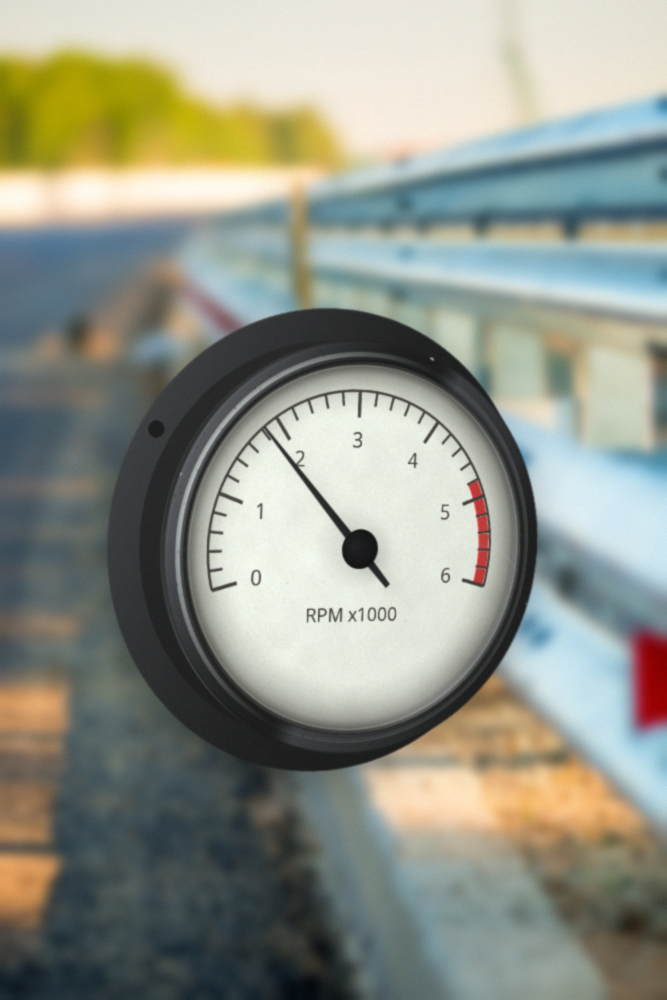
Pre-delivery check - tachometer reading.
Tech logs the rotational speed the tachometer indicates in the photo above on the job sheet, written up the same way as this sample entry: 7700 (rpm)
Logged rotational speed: 1800 (rpm)
